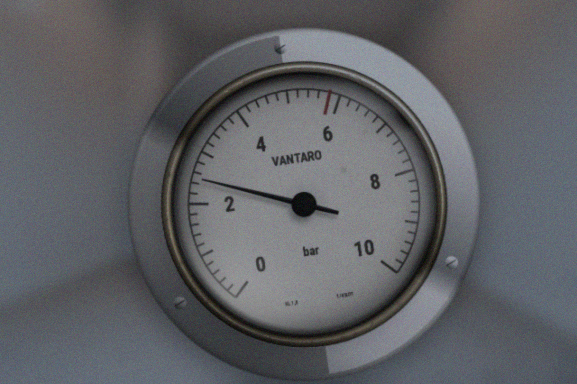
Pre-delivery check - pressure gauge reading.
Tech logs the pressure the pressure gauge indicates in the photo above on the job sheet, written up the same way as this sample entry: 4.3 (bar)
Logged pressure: 2.5 (bar)
